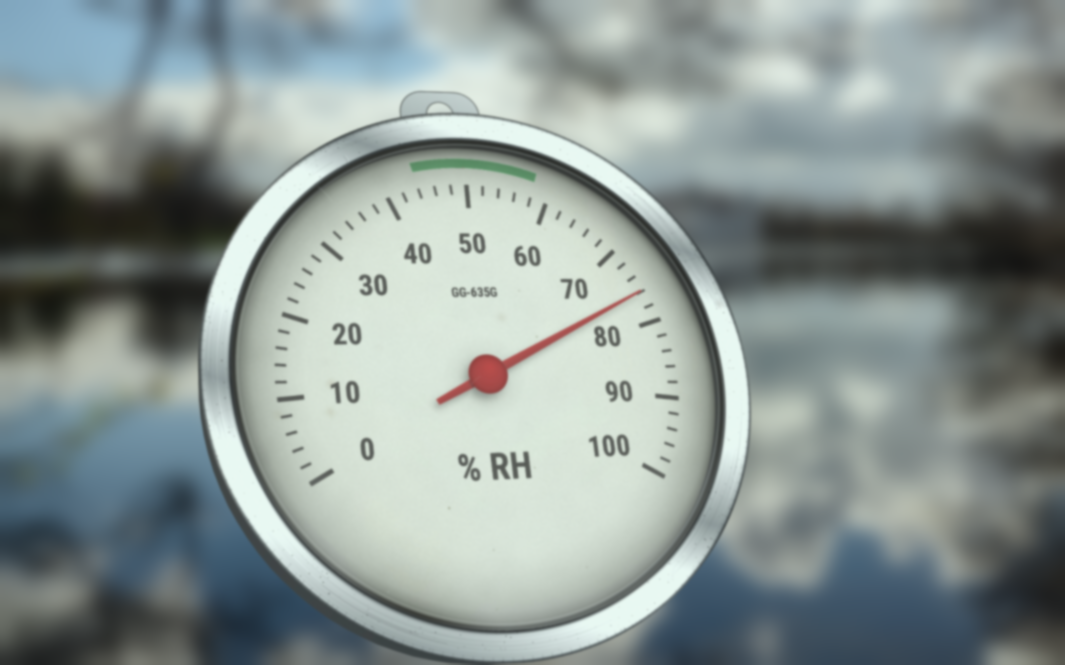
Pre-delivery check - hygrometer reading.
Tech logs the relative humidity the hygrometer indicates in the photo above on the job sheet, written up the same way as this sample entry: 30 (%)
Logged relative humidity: 76 (%)
